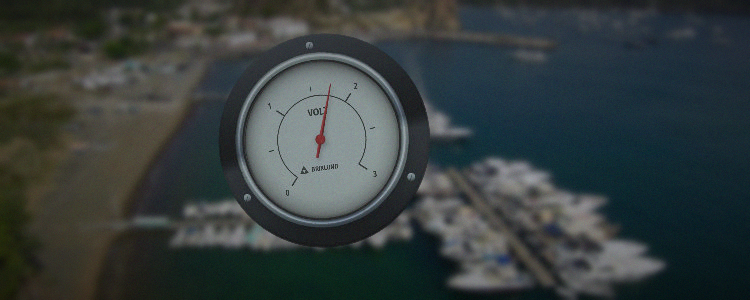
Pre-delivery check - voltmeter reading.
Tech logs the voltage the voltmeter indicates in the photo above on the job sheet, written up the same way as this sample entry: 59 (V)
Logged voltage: 1.75 (V)
